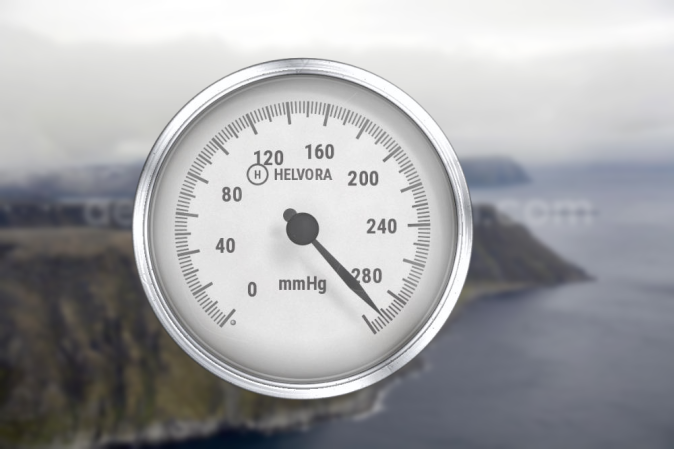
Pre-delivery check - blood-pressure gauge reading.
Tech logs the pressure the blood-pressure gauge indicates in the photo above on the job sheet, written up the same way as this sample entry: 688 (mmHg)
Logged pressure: 292 (mmHg)
